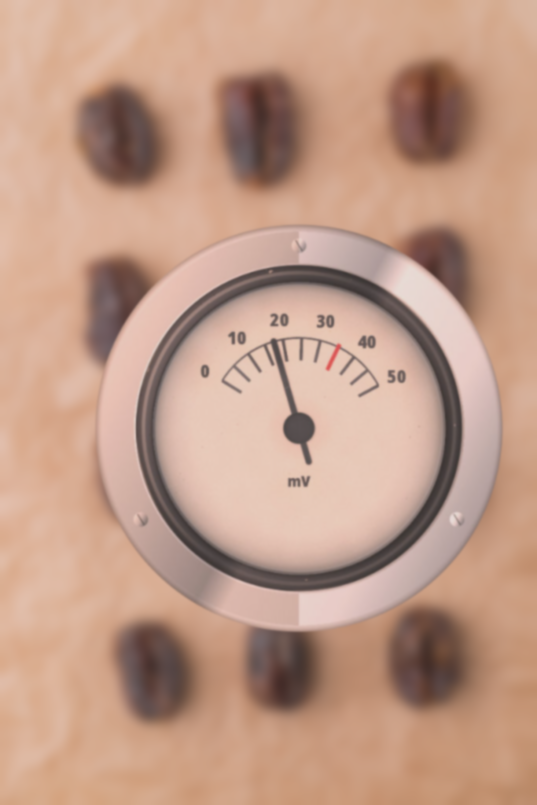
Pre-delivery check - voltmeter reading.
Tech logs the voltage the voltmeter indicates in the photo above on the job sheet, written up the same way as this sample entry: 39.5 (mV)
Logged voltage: 17.5 (mV)
